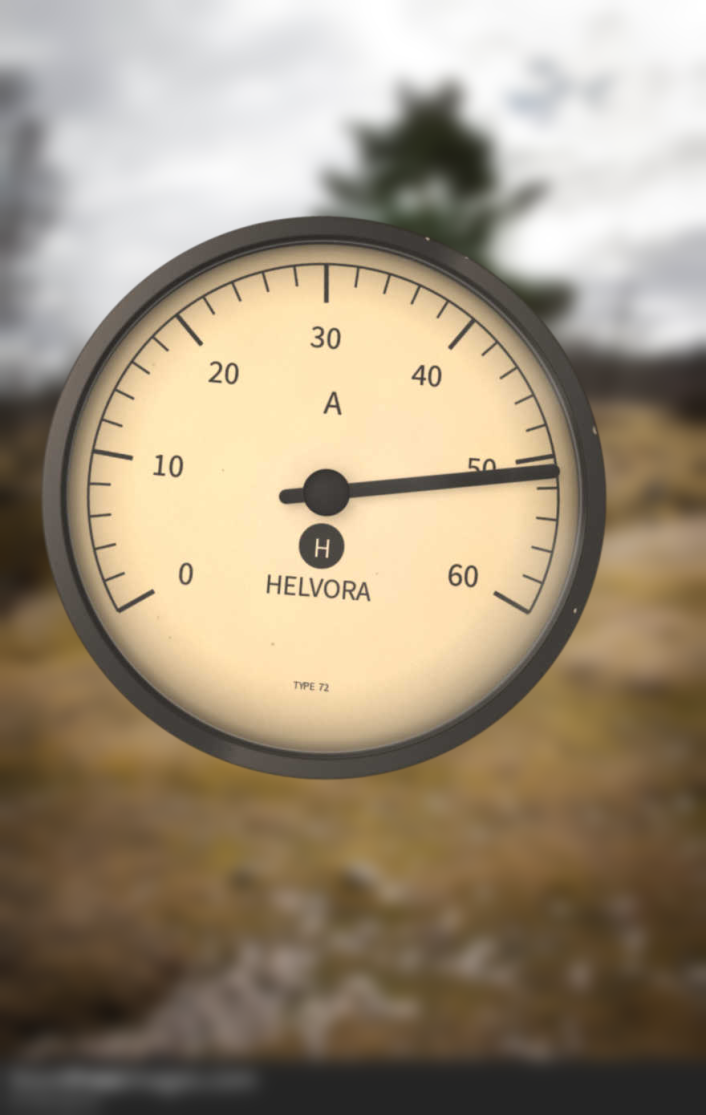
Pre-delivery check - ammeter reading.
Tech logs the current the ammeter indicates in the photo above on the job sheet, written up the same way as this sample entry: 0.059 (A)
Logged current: 51 (A)
